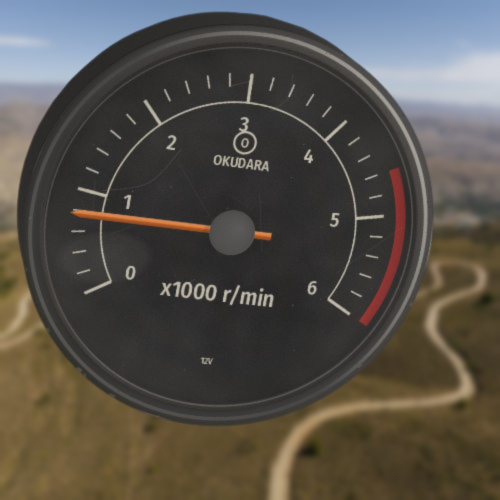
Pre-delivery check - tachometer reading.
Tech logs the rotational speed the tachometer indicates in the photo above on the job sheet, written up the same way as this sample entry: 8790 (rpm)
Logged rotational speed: 800 (rpm)
